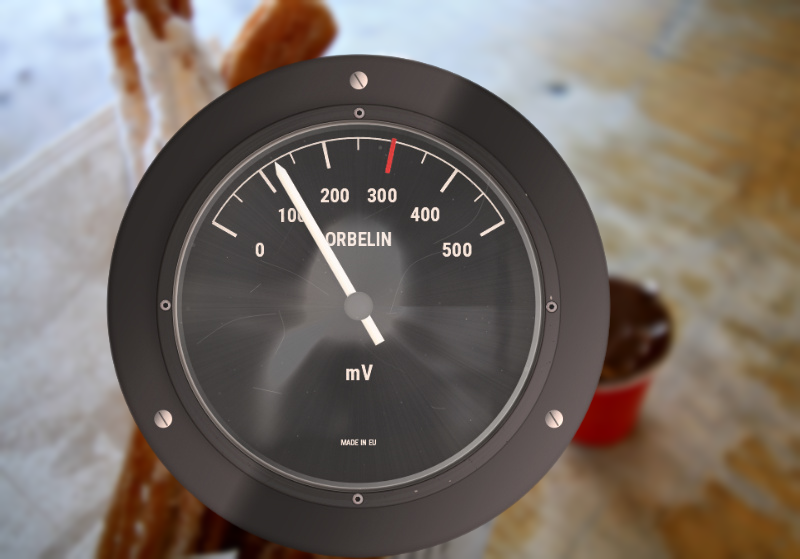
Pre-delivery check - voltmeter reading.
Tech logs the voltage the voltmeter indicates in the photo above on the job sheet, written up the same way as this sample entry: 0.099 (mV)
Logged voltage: 125 (mV)
